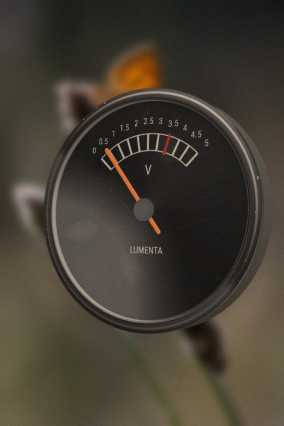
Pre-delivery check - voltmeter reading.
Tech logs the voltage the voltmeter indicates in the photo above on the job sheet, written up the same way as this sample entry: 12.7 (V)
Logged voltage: 0.5 (V)
